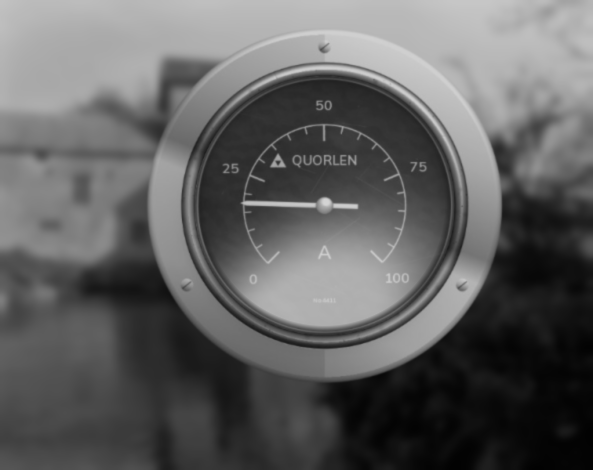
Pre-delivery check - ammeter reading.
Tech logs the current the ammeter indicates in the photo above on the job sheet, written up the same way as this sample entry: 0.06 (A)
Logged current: 17.5 (A)
